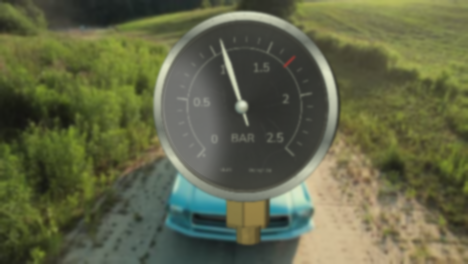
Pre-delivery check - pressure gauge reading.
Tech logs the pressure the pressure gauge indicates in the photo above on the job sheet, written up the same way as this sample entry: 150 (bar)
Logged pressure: 1.1 (bar)
